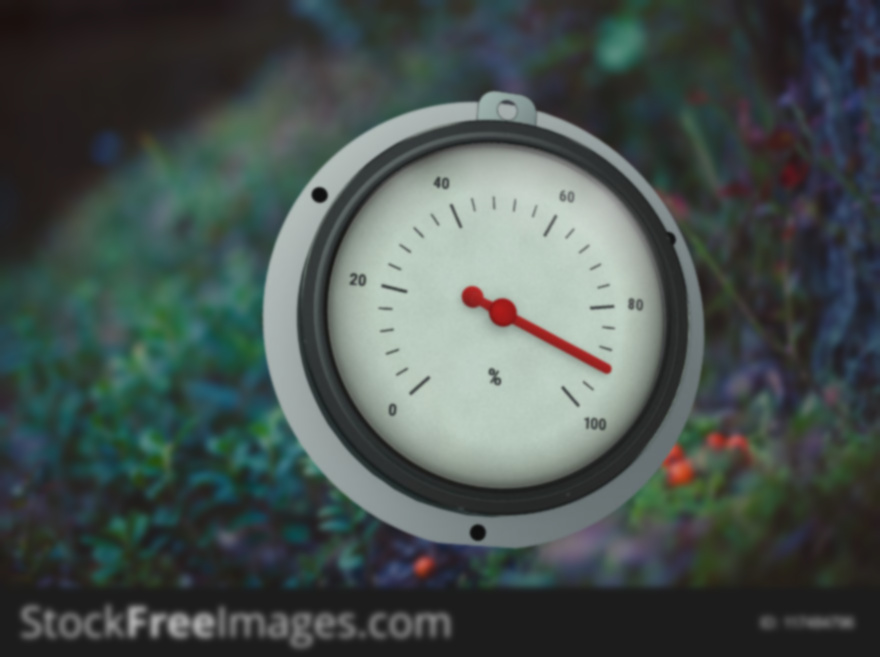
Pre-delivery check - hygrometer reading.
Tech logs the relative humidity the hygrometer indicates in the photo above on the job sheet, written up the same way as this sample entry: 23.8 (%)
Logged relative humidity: 92 (%)
